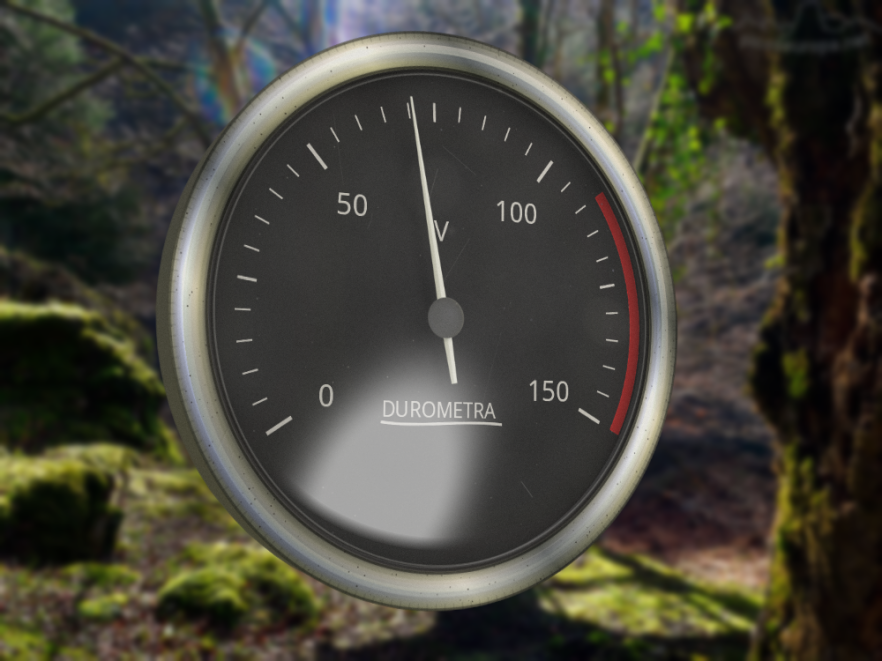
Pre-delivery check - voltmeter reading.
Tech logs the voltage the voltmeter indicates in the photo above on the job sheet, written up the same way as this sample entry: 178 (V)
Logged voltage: 70 (V)
